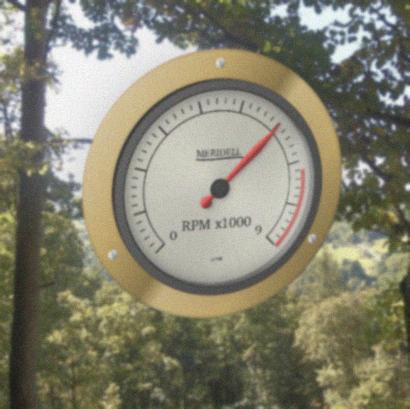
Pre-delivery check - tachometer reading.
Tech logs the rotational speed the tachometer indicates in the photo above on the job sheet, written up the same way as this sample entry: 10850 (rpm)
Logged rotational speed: 6000 (rpm)
